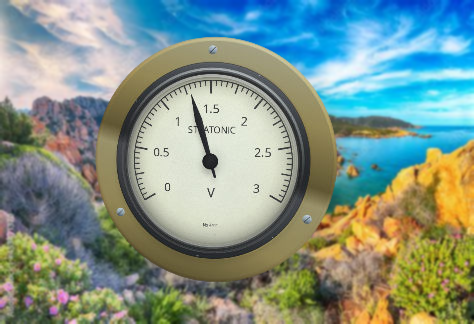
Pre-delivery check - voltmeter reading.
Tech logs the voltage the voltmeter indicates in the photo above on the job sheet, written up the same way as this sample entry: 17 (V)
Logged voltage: 1.3 (V)
